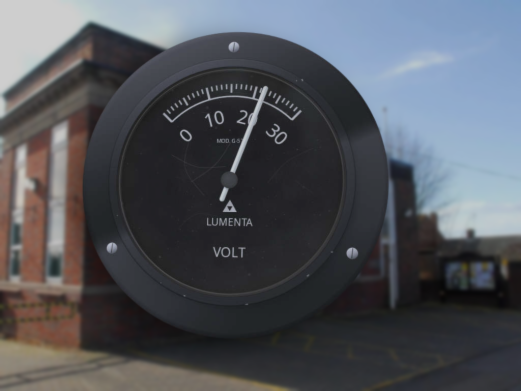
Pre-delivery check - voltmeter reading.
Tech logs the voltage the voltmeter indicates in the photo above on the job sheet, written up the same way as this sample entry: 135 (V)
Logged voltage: 22 (V)
